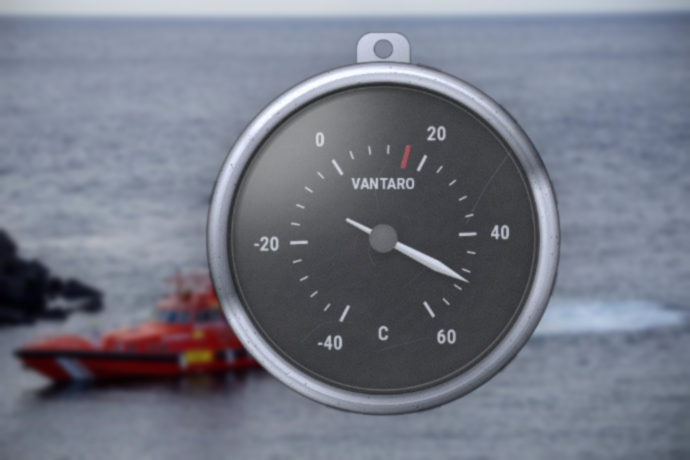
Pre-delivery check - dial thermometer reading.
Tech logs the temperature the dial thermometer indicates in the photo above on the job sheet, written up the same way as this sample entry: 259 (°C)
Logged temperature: 50 (°C)
